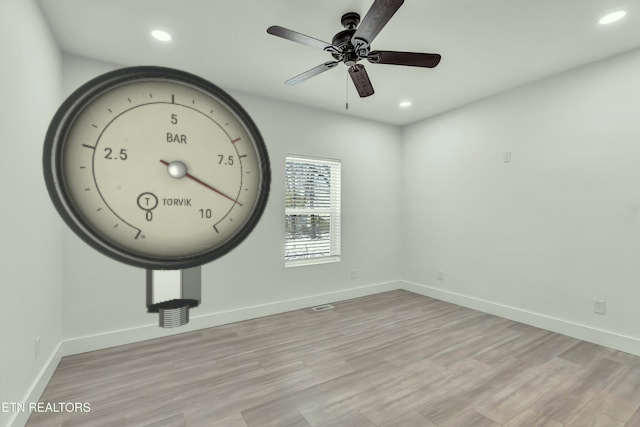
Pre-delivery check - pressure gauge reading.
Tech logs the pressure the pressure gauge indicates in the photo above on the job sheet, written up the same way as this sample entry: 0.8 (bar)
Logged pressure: 9 (bar)
